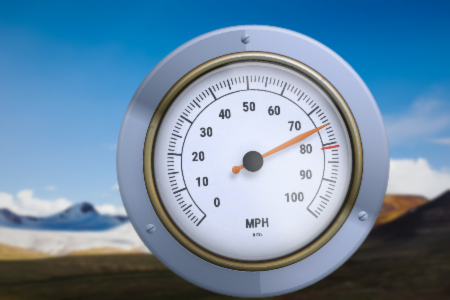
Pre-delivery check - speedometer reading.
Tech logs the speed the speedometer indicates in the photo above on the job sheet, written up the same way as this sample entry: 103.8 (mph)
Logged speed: 75 (mph)
